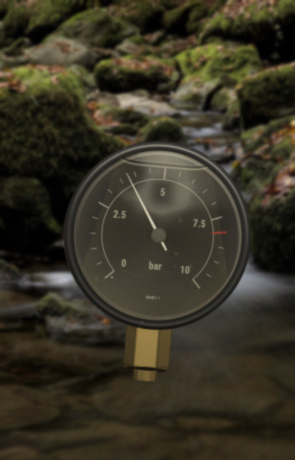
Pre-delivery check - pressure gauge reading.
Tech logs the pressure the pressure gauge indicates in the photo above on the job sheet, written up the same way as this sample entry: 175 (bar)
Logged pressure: 3.75 (bar)
